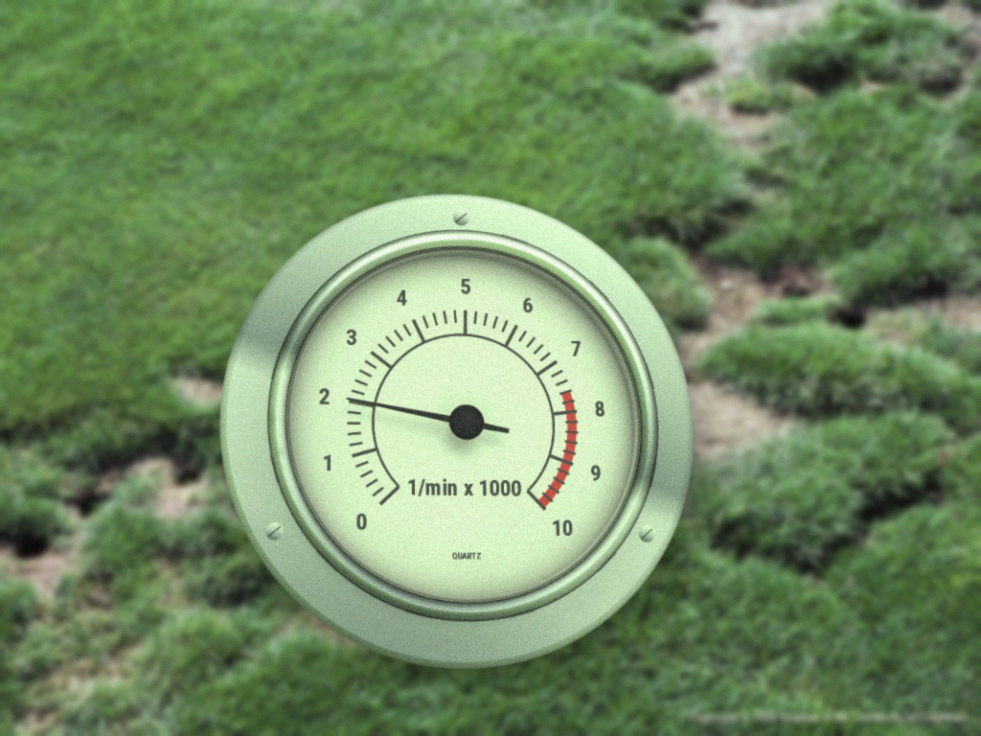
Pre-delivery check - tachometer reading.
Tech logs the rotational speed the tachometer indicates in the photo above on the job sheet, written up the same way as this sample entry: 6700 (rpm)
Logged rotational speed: 2000 (rpm)
